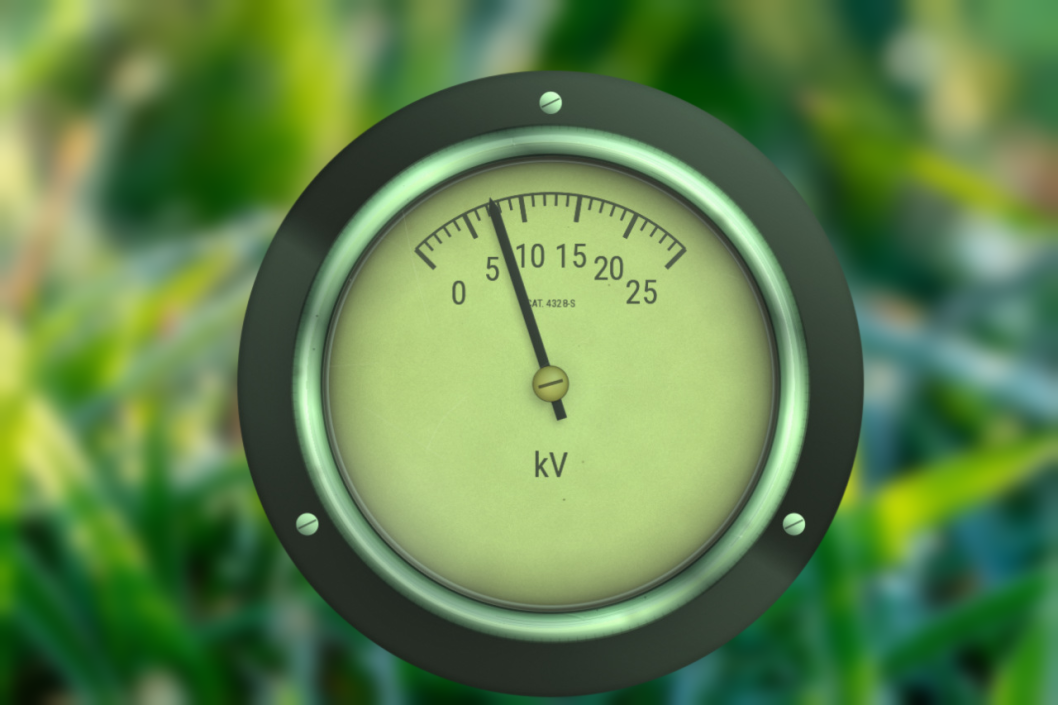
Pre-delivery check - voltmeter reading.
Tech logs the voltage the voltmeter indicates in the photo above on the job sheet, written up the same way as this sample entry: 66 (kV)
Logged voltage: 7.5 (kV)
